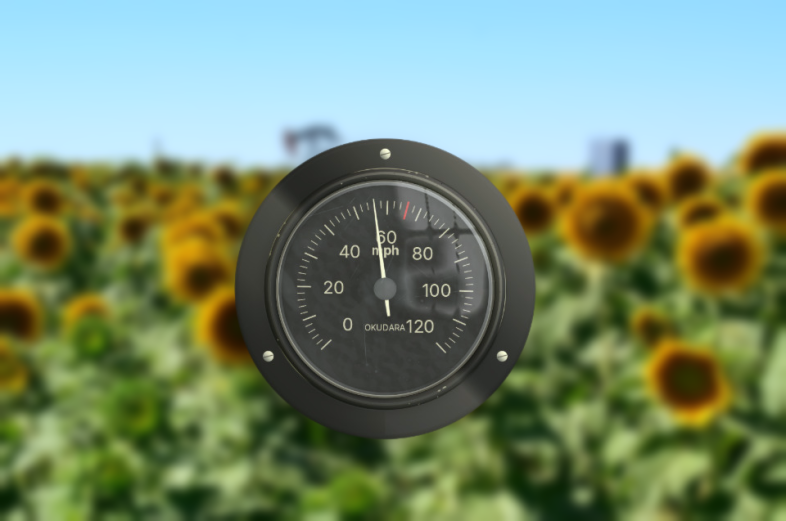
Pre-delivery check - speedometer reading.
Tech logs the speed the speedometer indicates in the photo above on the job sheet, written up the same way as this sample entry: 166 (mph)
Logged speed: 56 (mph)
